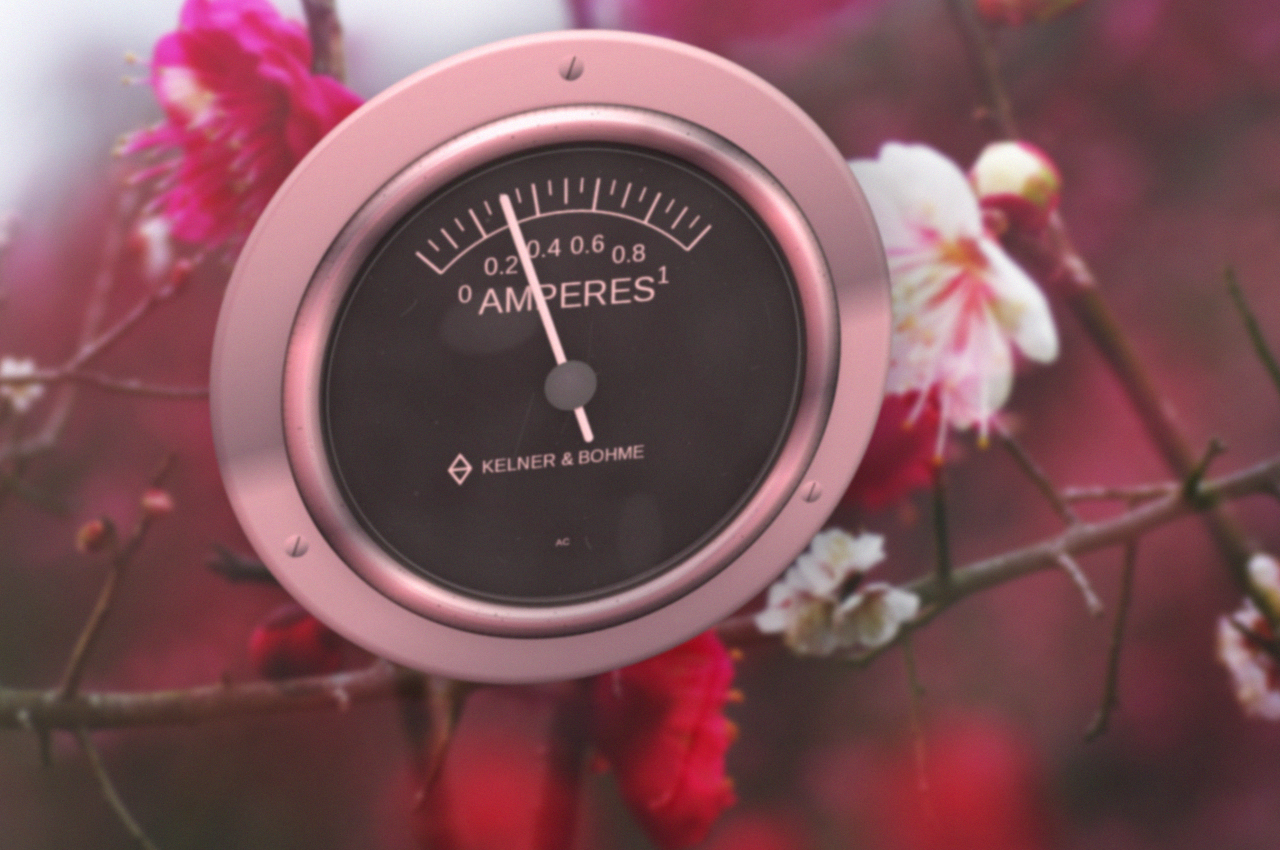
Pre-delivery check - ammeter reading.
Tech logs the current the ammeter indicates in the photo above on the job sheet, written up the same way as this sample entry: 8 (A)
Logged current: 0.3 (A)
